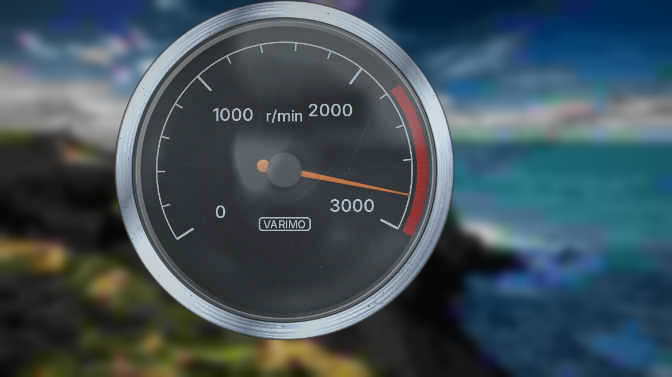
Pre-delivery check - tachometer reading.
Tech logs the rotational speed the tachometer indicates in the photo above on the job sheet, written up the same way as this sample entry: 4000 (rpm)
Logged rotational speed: 2800 (rpm)
